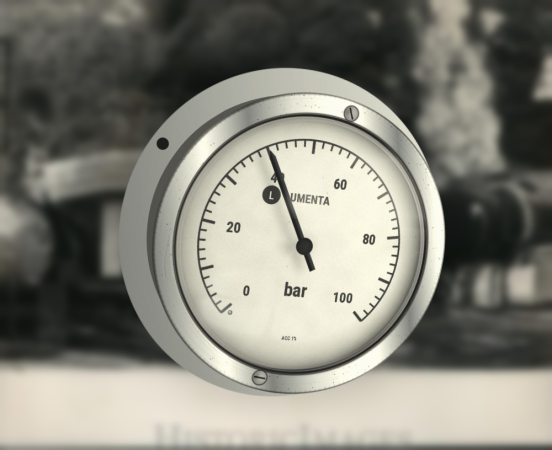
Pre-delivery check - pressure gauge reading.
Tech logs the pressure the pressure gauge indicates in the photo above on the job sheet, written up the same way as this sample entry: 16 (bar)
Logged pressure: 40 (bar)
